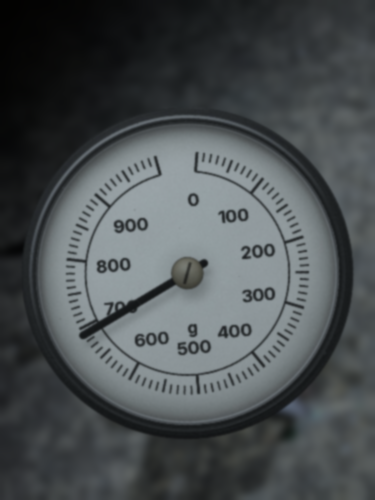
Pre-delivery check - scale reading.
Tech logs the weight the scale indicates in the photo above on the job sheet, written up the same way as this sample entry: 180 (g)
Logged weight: 690 (g)
